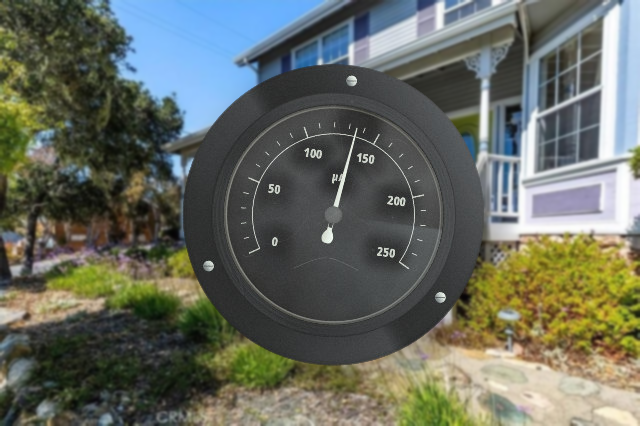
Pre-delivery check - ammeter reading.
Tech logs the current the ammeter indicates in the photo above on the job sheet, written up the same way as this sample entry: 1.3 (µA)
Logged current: 135 (µA)
